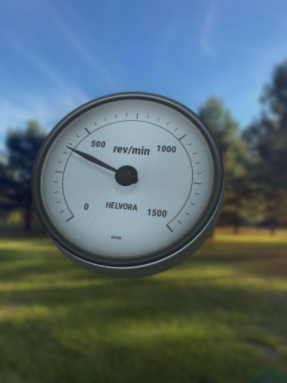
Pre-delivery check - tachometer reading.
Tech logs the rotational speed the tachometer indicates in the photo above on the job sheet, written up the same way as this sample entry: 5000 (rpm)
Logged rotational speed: 375 (rpm)
